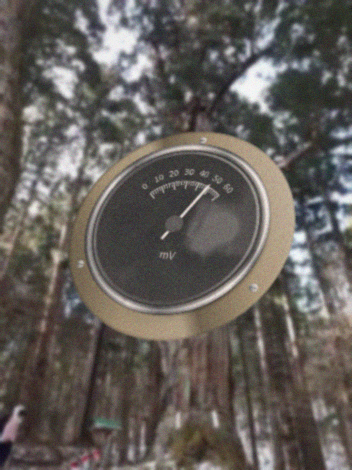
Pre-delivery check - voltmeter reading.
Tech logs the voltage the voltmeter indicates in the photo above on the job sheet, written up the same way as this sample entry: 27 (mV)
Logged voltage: 50 (mV)
